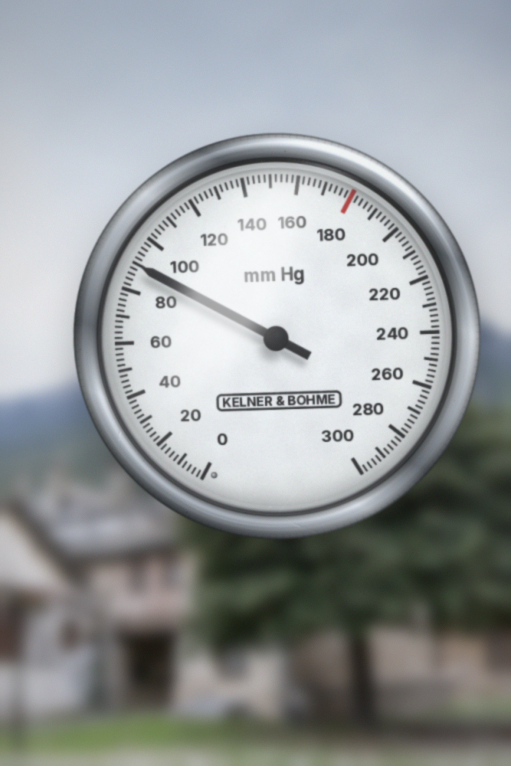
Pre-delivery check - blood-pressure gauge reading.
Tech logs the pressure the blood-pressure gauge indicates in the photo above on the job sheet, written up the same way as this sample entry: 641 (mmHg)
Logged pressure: 90 (mmHg)
